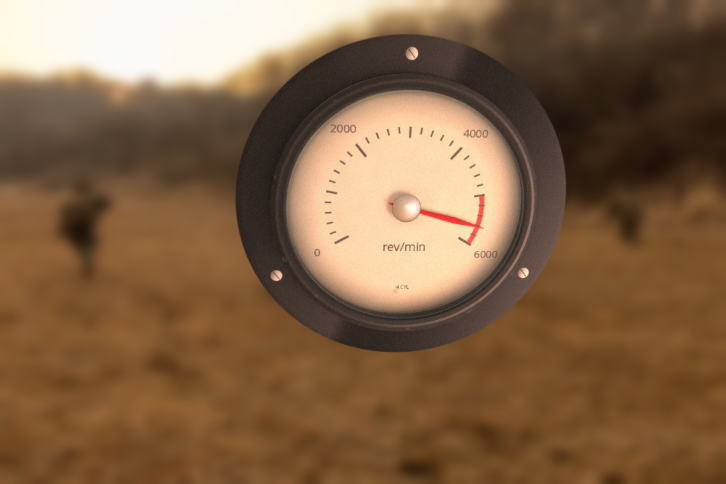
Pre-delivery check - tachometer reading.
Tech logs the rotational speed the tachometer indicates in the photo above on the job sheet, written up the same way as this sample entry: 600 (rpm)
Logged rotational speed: 5600 (rpm)
